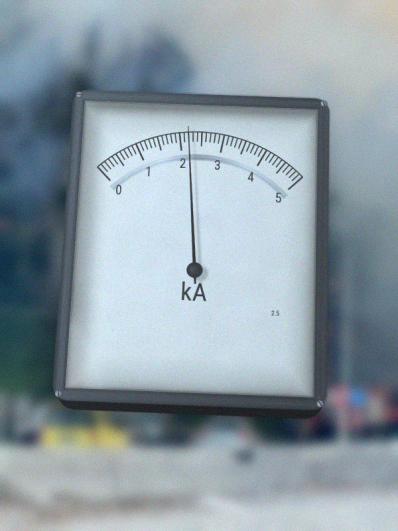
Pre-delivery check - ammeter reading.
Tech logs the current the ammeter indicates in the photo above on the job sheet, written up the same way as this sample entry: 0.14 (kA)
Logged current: 2.2 (kA)
